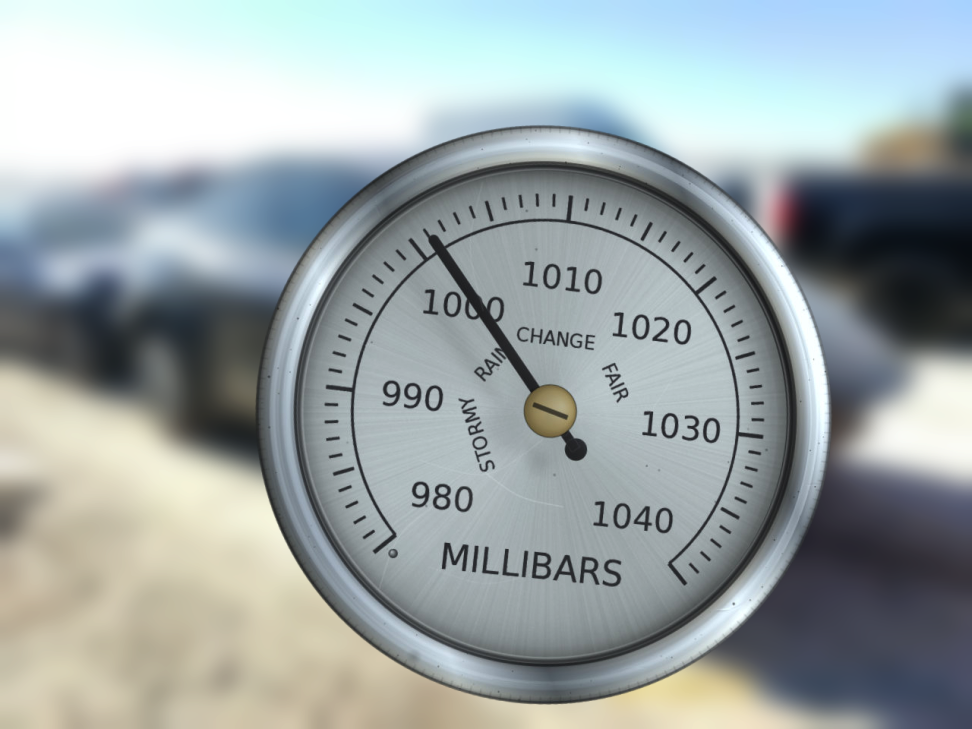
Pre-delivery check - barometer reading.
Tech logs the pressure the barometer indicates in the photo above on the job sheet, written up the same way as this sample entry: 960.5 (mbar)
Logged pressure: 1001 (mbar)
